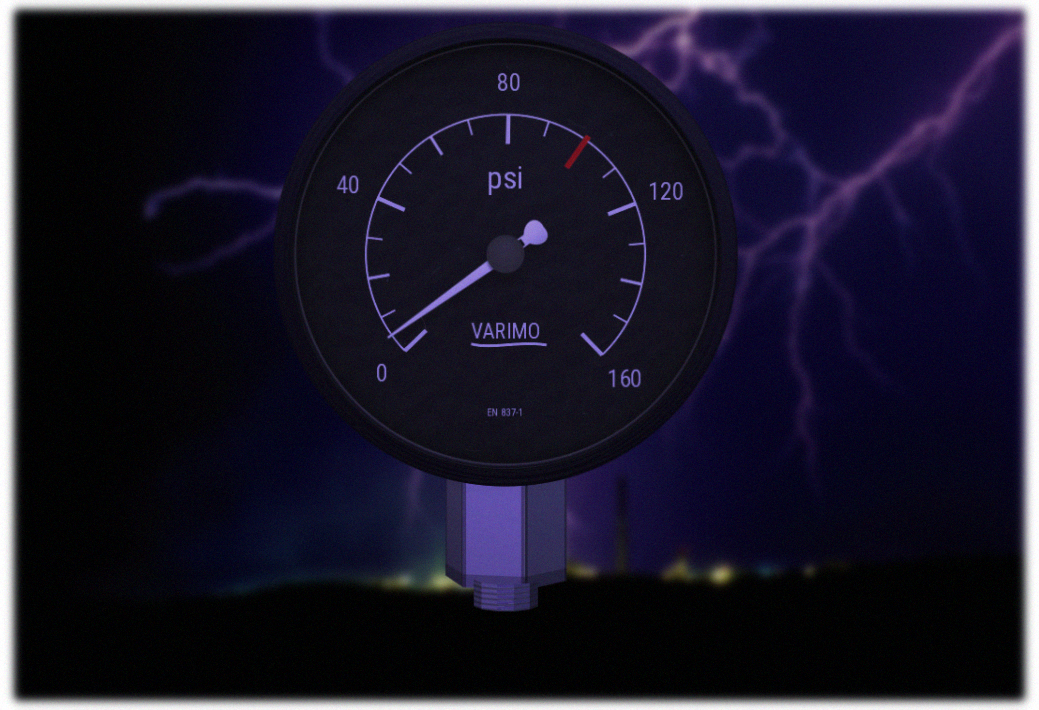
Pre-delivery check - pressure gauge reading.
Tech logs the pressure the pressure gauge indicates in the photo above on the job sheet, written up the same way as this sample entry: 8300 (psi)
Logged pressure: 5 (psi)
